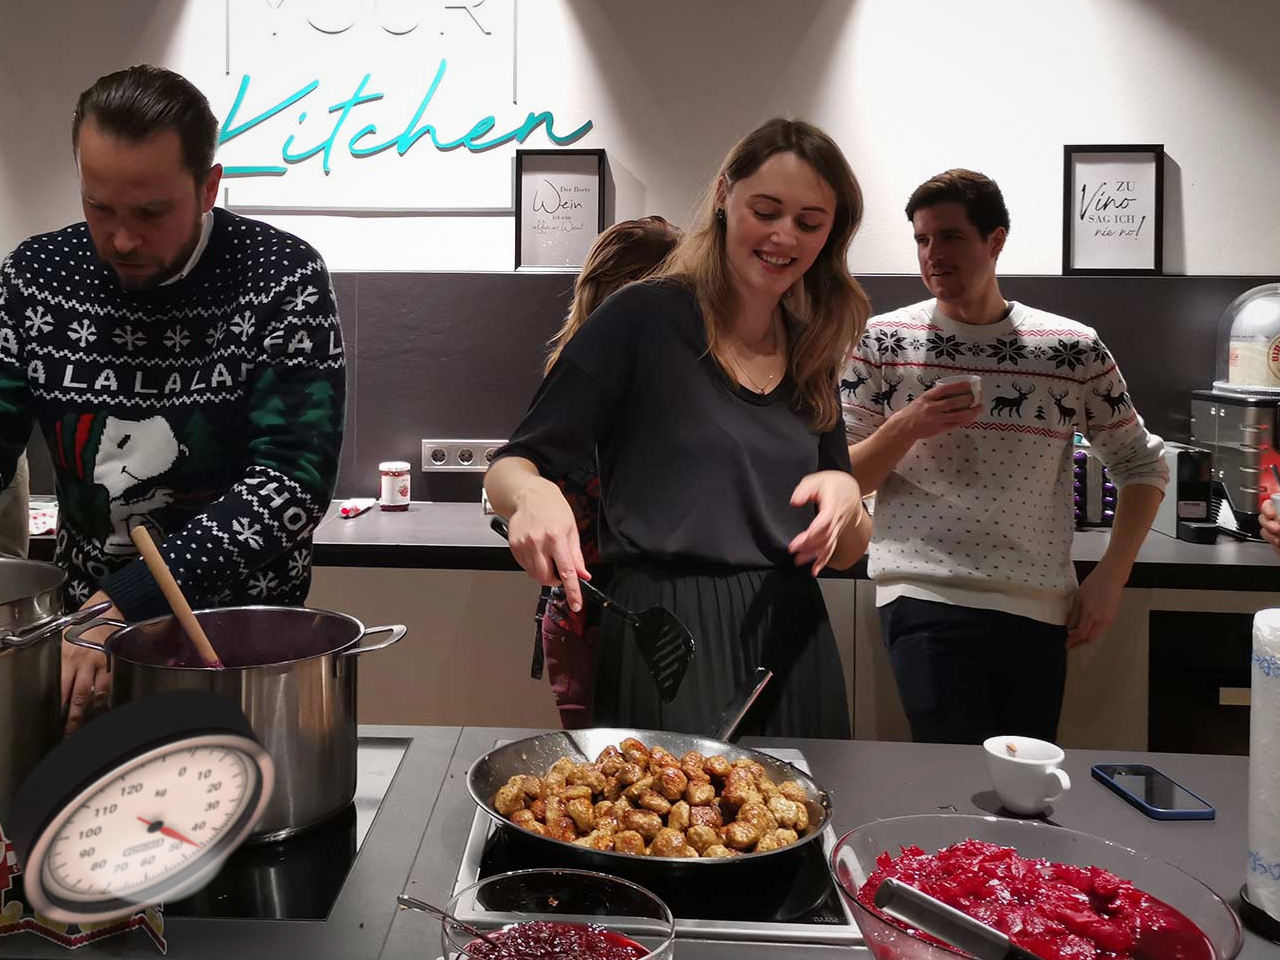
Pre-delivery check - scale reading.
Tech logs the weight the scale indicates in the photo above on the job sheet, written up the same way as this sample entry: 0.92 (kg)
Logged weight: 45 (kg)
